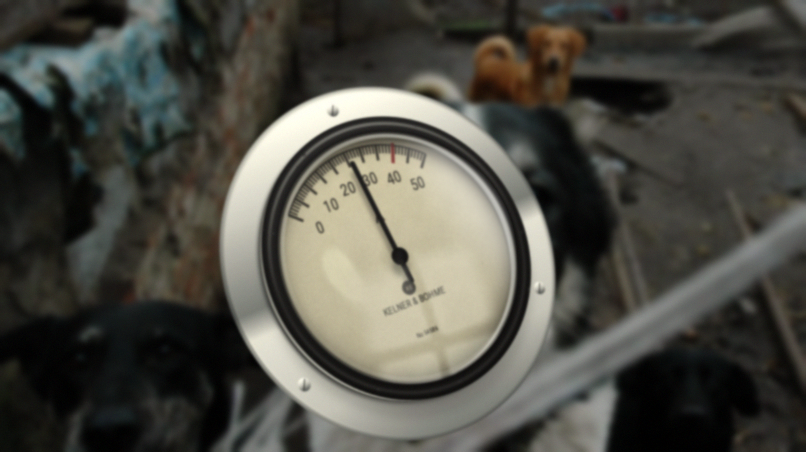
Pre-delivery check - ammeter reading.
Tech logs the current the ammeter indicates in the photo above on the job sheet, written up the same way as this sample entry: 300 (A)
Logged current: 25 (A)
